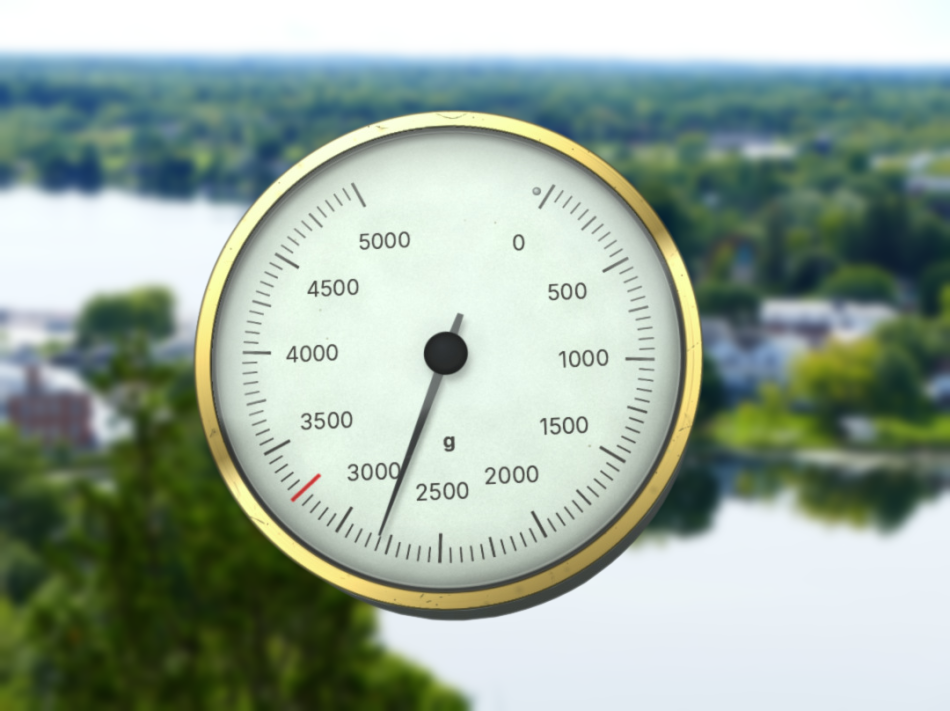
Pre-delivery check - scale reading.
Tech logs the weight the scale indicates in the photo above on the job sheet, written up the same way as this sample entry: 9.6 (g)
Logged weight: 2800 (g)
